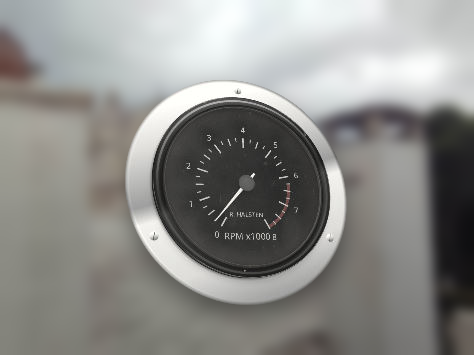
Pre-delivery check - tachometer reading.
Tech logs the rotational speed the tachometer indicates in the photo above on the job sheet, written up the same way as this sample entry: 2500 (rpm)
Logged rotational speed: 250 (rpm)
